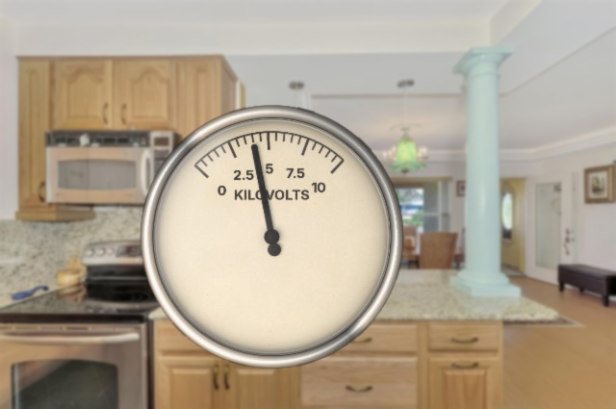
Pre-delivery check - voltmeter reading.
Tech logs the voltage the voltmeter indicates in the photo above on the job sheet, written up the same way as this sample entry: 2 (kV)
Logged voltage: 4 (kV)
